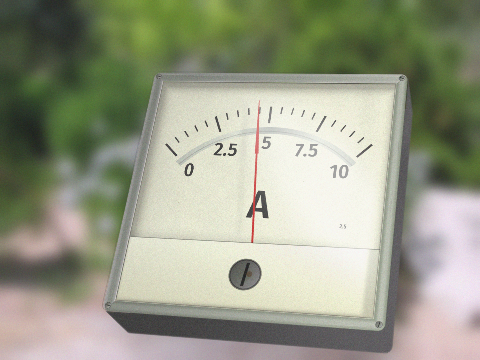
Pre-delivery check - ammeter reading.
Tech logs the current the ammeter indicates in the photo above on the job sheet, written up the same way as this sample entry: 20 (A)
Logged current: 4.5 (A)
